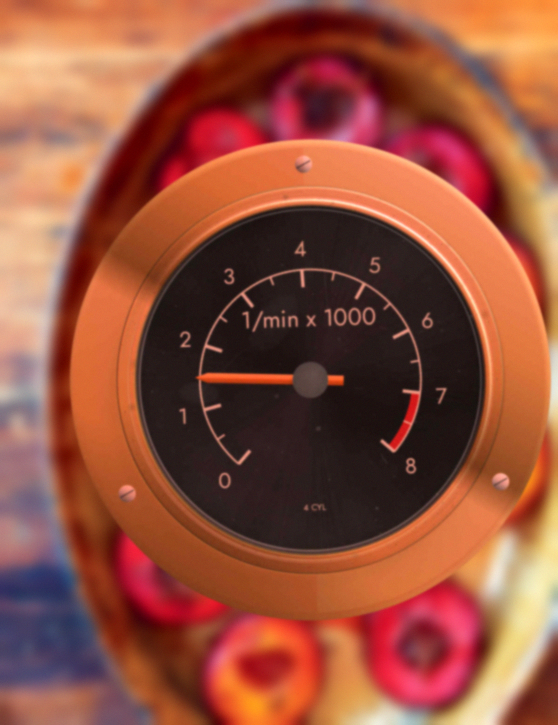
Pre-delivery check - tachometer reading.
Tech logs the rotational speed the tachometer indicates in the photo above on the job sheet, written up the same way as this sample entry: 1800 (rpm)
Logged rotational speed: 1500 (rpm)
